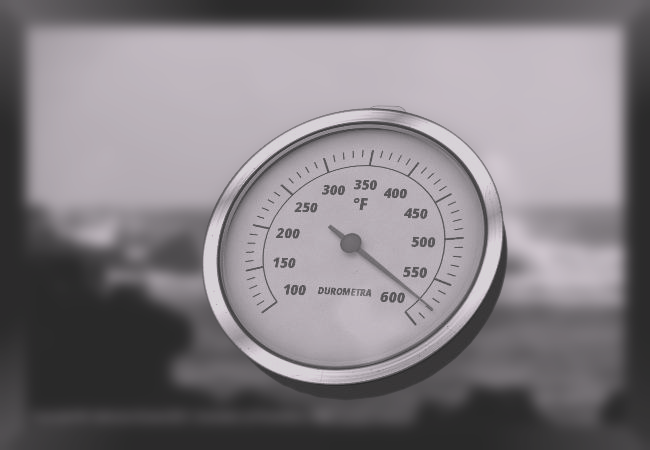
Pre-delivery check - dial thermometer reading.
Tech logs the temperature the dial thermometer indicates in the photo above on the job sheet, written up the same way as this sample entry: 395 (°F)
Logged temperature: 580 (°F)
